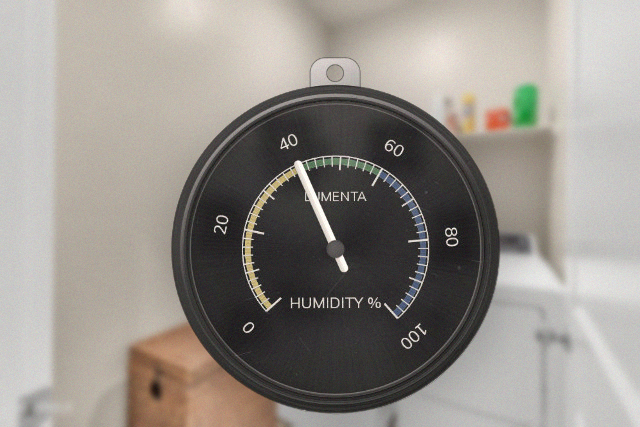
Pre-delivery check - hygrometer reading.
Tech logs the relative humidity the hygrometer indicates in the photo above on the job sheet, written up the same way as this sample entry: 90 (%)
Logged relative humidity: 40 (%)
